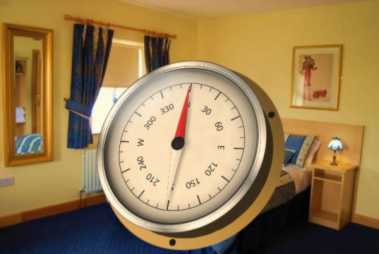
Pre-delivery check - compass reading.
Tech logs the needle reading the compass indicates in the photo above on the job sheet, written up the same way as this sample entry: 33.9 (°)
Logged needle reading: 0 (°)
